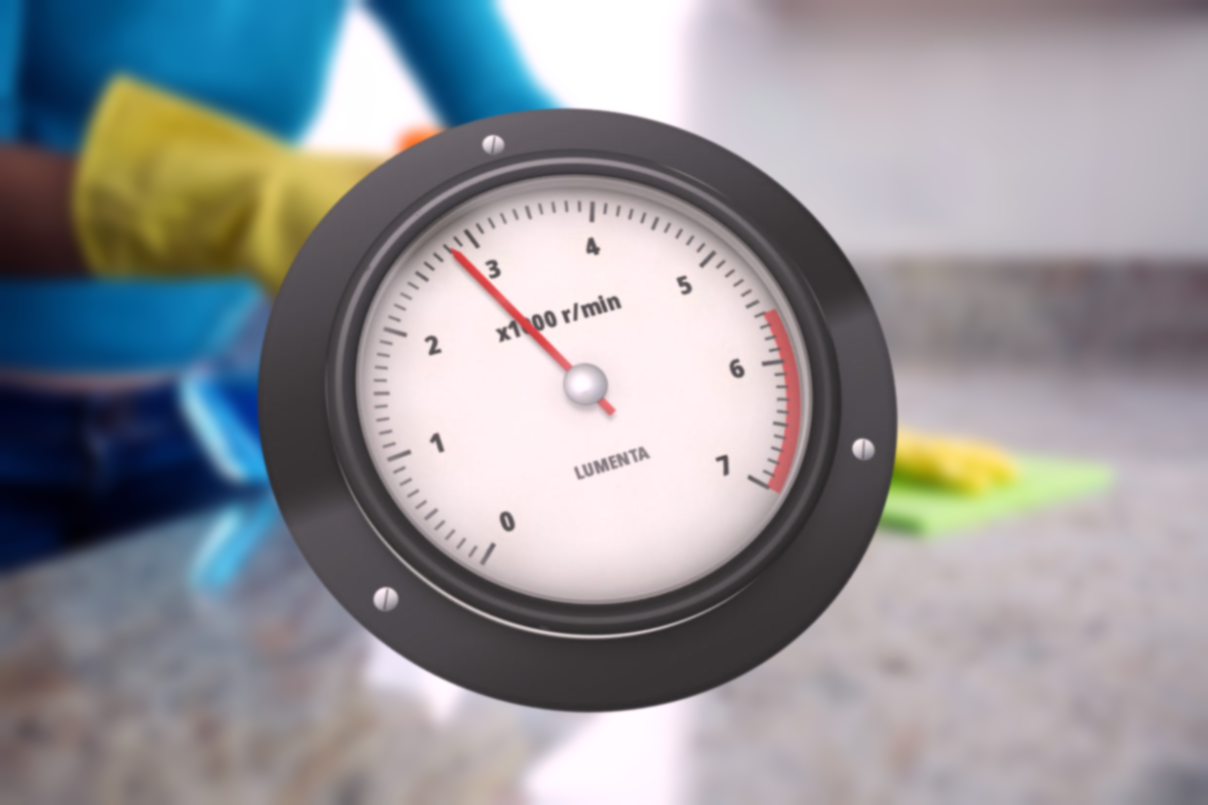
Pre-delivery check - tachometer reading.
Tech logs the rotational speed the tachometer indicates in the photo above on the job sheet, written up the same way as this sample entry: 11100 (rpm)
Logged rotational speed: 2800 (rpm)
